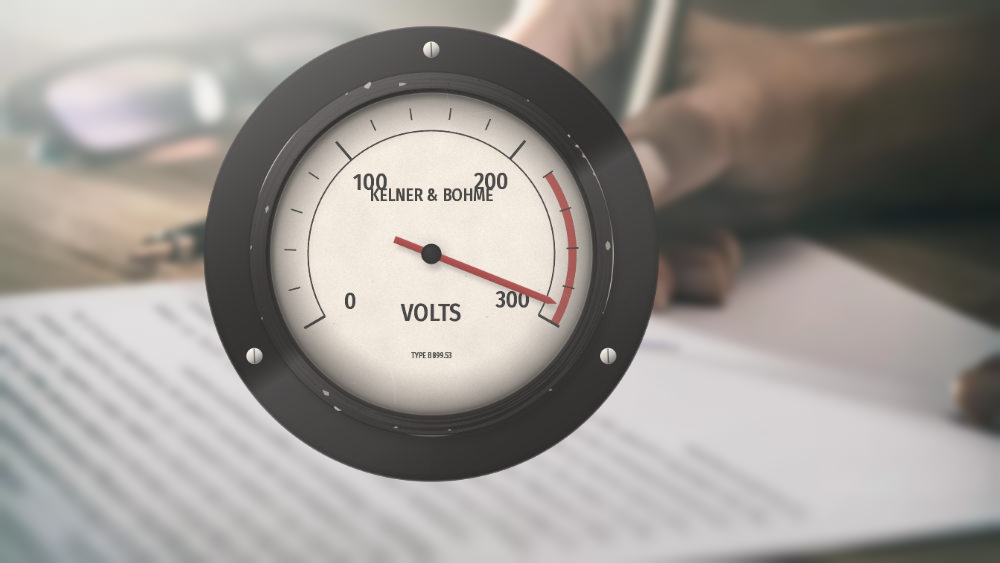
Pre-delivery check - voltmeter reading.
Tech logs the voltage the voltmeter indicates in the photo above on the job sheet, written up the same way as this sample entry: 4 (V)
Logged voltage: 290 (V)
